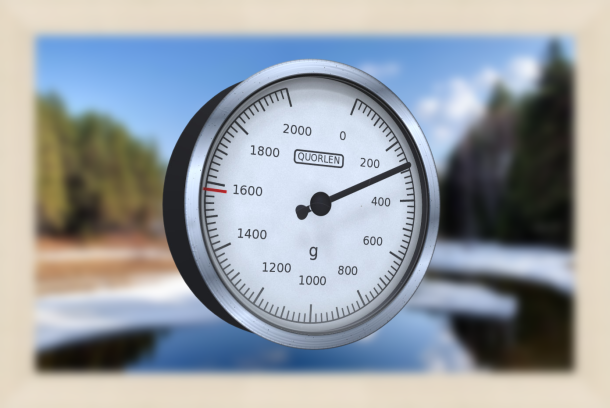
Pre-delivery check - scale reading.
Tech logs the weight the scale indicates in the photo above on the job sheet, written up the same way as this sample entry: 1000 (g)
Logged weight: 280 (g)
